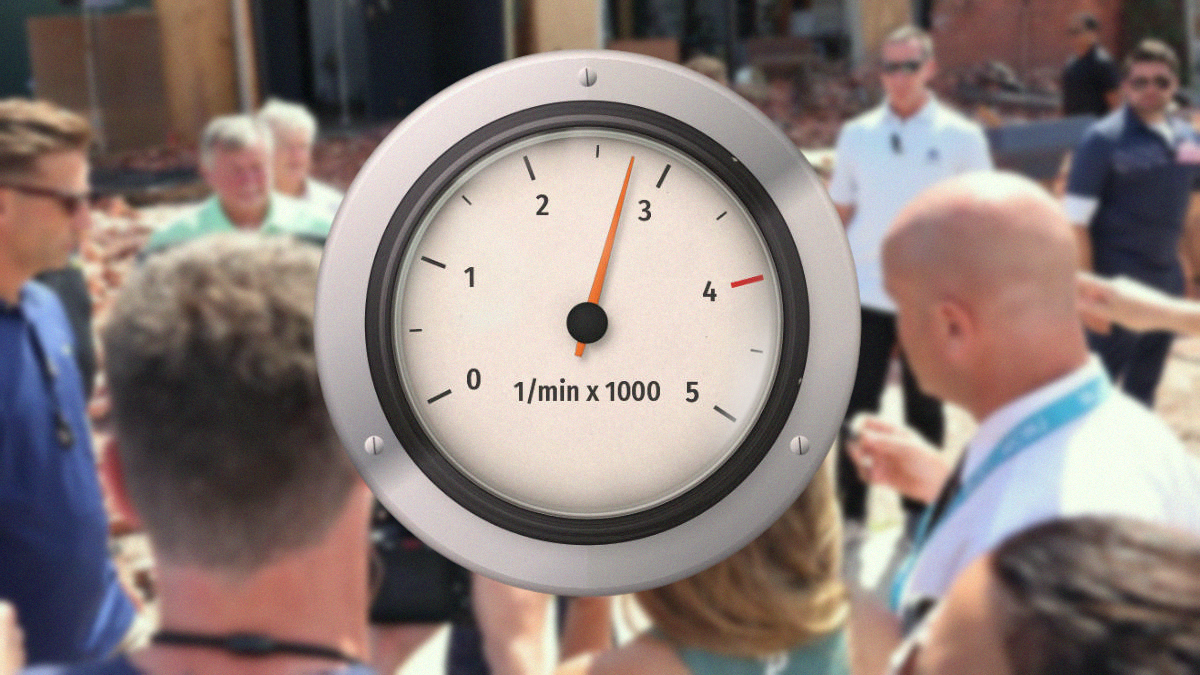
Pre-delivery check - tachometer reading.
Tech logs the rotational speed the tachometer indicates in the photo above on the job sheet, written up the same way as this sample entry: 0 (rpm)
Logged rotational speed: 2750 (rpm)
